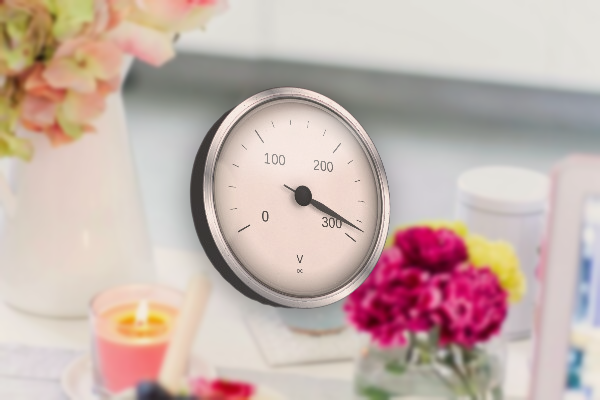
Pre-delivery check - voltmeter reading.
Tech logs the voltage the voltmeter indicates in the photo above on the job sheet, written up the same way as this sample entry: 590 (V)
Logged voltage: 290 (V)
